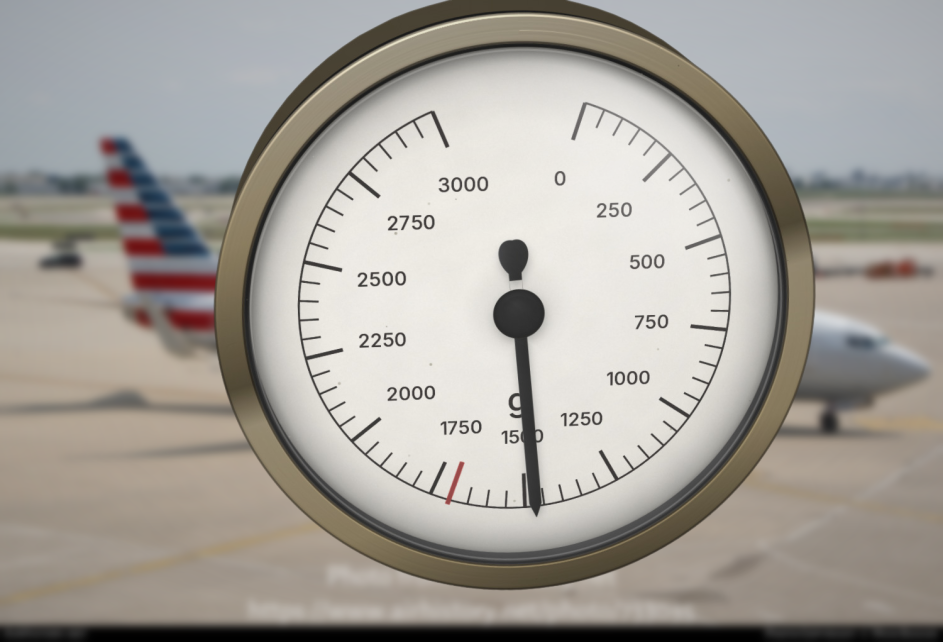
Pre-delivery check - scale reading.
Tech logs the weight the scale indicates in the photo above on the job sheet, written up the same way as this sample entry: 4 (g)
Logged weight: 1475 (g)
